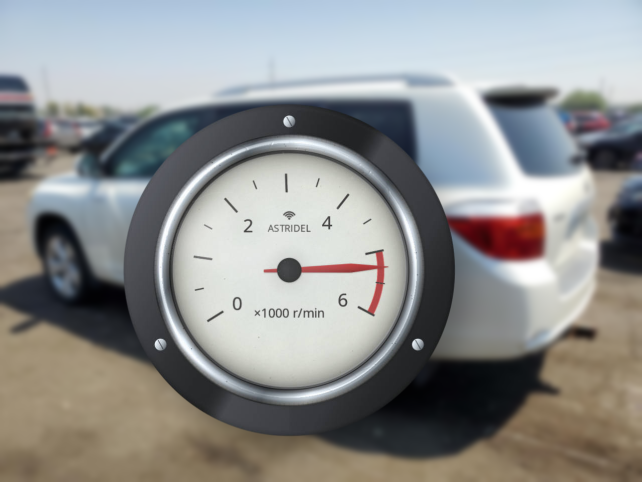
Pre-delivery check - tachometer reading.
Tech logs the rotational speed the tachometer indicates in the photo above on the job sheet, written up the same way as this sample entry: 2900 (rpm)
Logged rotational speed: 5250 (rpm)
